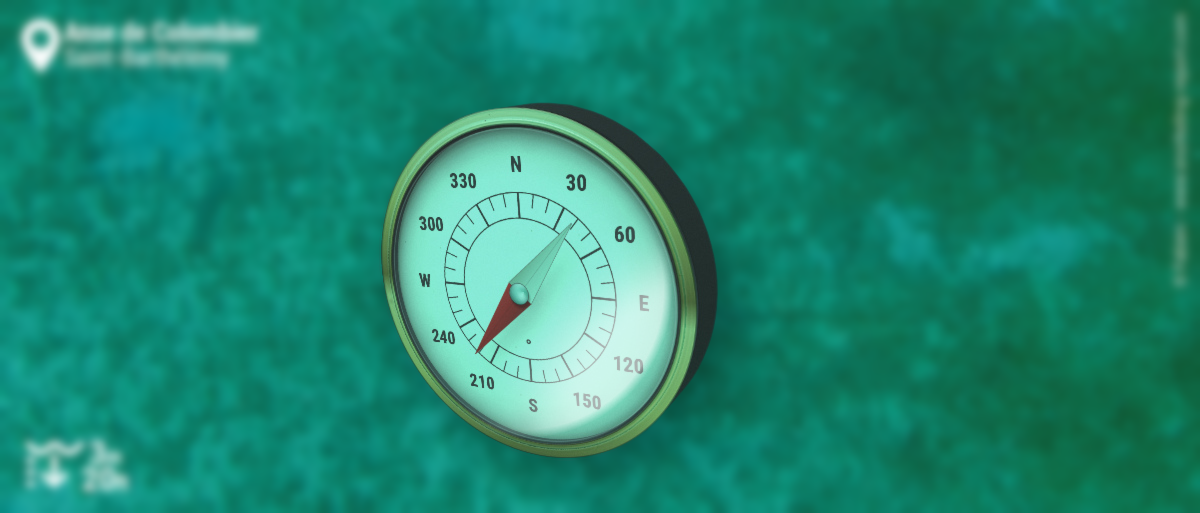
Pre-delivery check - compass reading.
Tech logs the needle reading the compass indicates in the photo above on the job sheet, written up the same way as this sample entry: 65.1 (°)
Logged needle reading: 220 (°)
